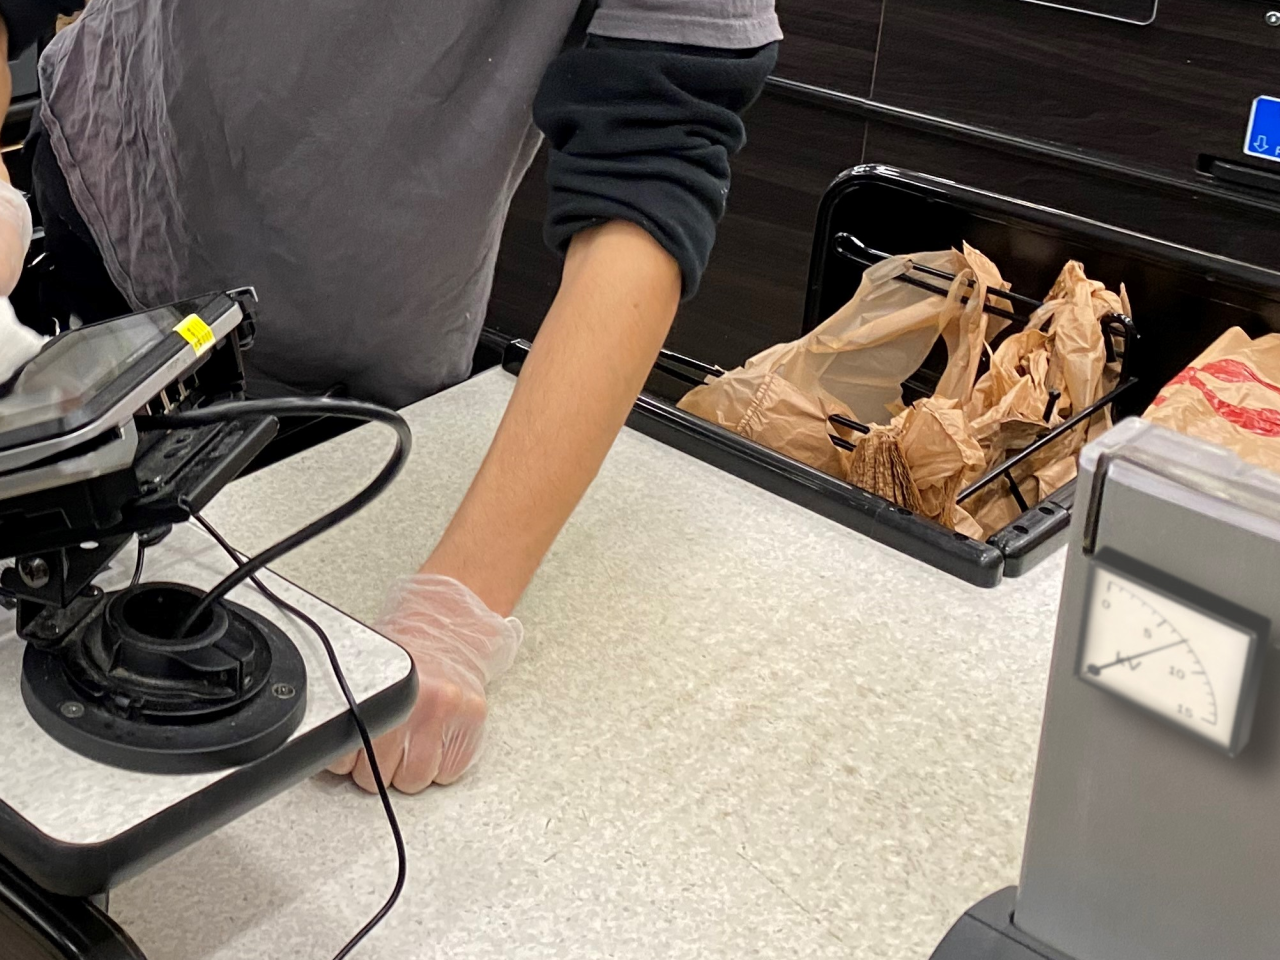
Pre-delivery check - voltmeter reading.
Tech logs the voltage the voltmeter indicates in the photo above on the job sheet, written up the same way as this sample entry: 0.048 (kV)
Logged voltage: 7 (kV)
